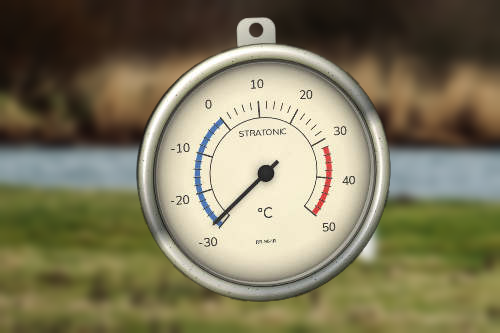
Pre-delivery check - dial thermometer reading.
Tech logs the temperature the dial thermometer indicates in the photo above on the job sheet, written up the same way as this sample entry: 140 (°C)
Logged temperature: -28 (°C)
